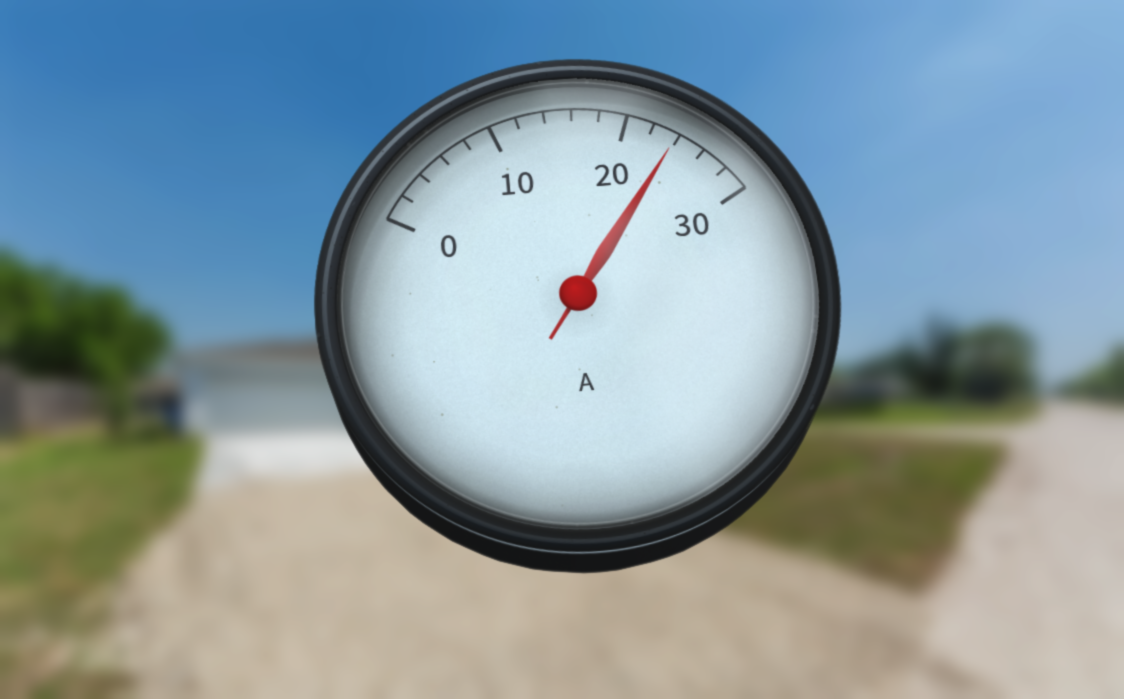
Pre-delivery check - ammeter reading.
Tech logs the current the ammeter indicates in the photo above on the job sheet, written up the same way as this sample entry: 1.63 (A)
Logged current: 24 (A)
